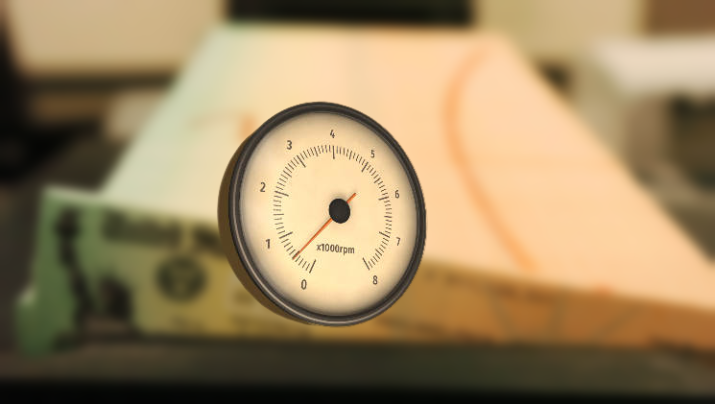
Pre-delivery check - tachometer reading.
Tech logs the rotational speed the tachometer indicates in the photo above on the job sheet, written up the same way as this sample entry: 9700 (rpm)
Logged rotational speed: 500 (rpm)
